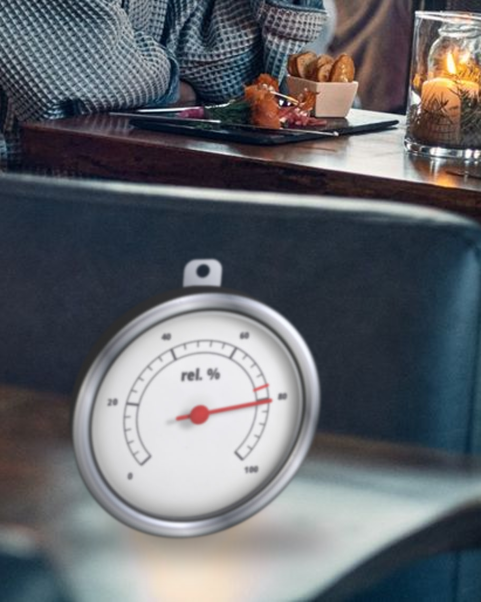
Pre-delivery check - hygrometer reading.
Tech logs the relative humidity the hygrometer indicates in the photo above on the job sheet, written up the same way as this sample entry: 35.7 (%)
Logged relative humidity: 80 (%)
